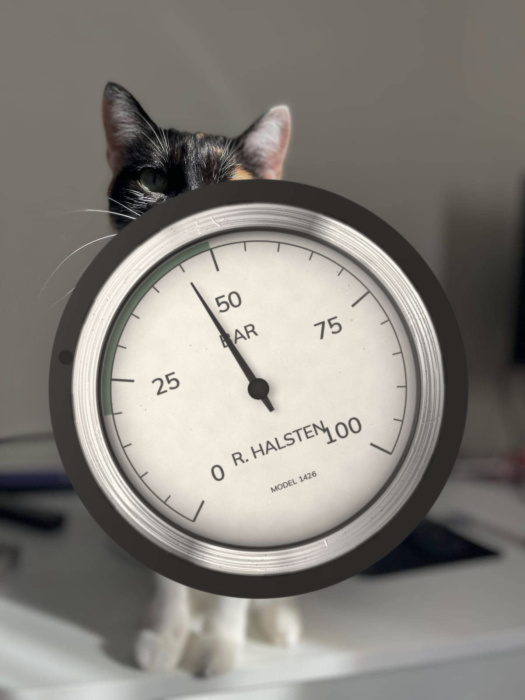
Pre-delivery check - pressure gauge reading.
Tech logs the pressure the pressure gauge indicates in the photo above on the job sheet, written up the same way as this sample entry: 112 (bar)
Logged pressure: 45 (bar)
